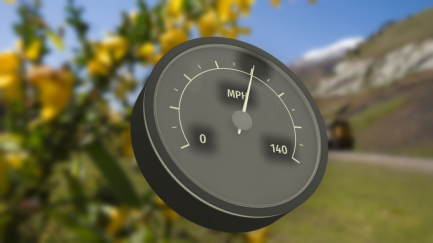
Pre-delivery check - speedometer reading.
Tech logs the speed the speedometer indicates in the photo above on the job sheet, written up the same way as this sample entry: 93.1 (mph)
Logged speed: 80 (mph)
